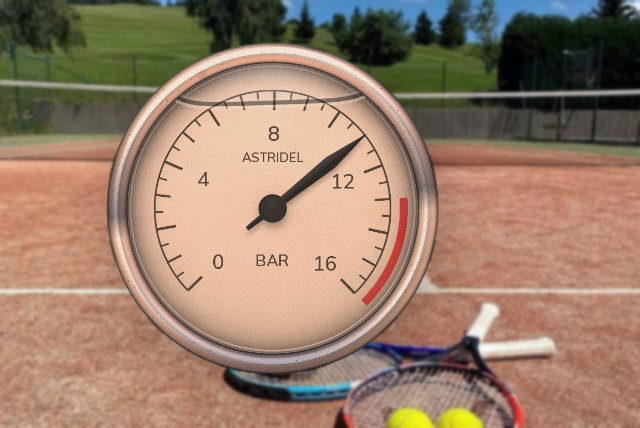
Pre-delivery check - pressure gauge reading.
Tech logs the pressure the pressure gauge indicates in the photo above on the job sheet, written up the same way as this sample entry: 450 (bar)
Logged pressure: 11 (bar)
